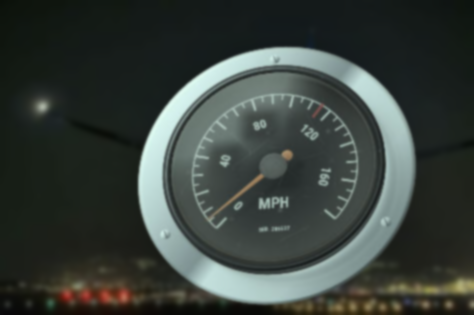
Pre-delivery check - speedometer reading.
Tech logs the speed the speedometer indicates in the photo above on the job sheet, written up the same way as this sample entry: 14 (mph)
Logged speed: 5 (mph)
